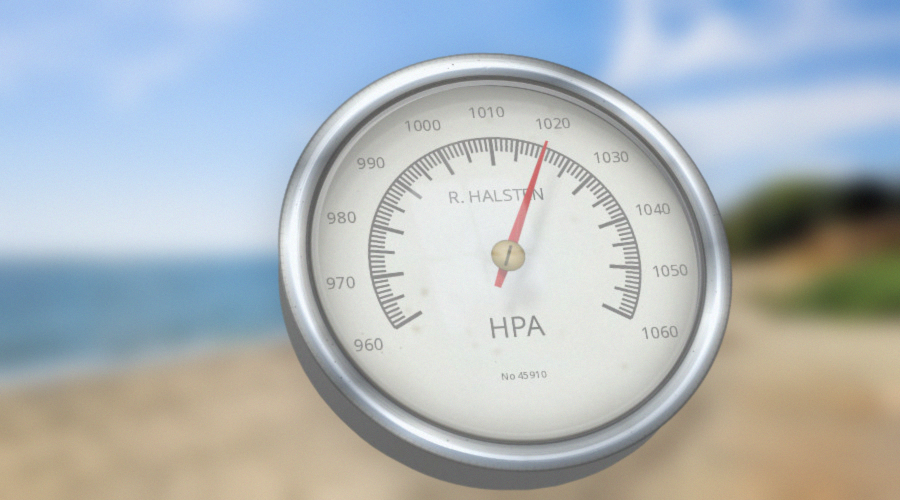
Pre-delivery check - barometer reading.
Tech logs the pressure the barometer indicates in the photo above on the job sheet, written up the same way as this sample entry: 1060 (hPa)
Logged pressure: 1020 (hPa)
